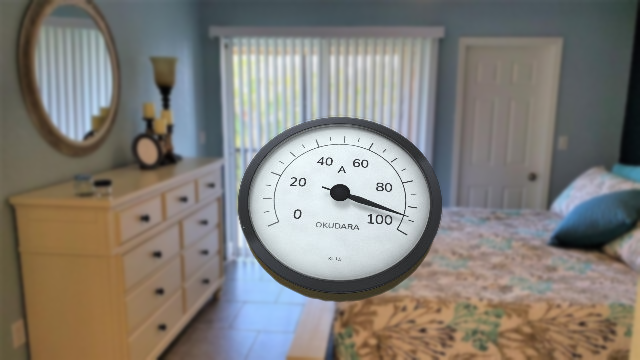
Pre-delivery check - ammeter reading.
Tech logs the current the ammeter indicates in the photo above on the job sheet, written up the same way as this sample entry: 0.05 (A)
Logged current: 95 (A)
